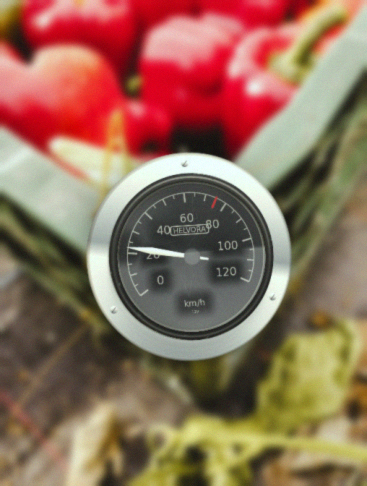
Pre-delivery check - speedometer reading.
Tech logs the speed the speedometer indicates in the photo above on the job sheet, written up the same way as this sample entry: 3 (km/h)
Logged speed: 22.5 (km/h)
